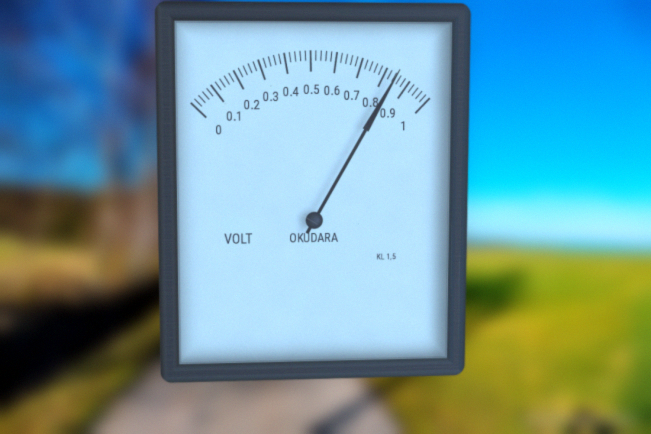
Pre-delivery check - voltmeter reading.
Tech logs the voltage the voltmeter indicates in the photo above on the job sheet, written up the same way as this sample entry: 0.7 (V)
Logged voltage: 0.84 (V)
